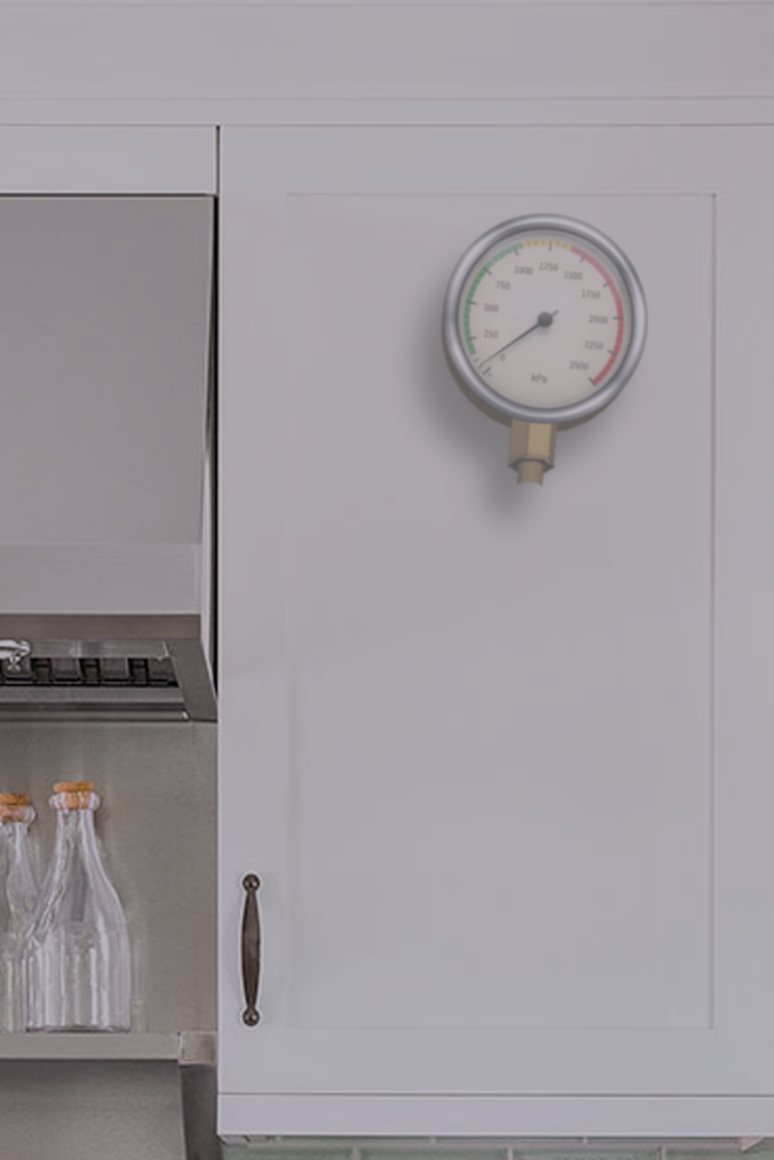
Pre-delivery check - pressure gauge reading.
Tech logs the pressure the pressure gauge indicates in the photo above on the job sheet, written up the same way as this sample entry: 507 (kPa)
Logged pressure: 50 (kPa)
